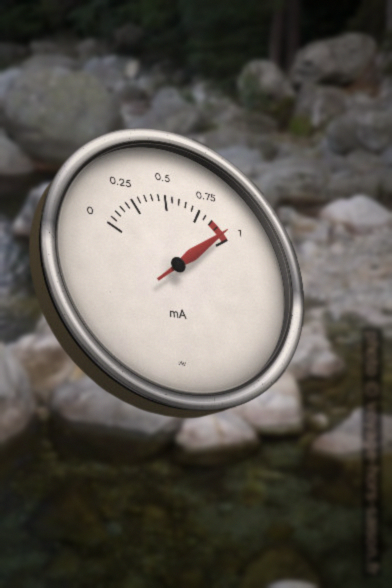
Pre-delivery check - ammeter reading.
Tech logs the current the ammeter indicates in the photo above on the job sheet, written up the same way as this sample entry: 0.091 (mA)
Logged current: 0.95 (mA)
